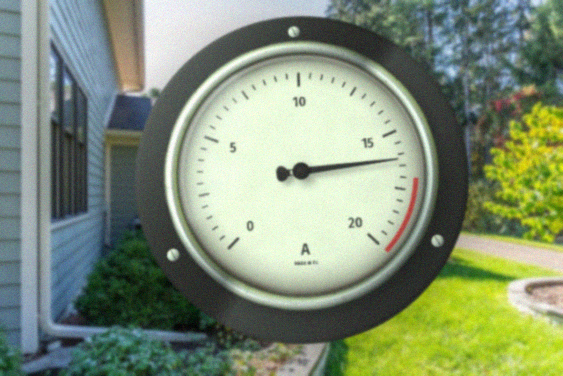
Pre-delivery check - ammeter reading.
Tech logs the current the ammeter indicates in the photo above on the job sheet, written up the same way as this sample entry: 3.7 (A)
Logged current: 16.25 (A)
